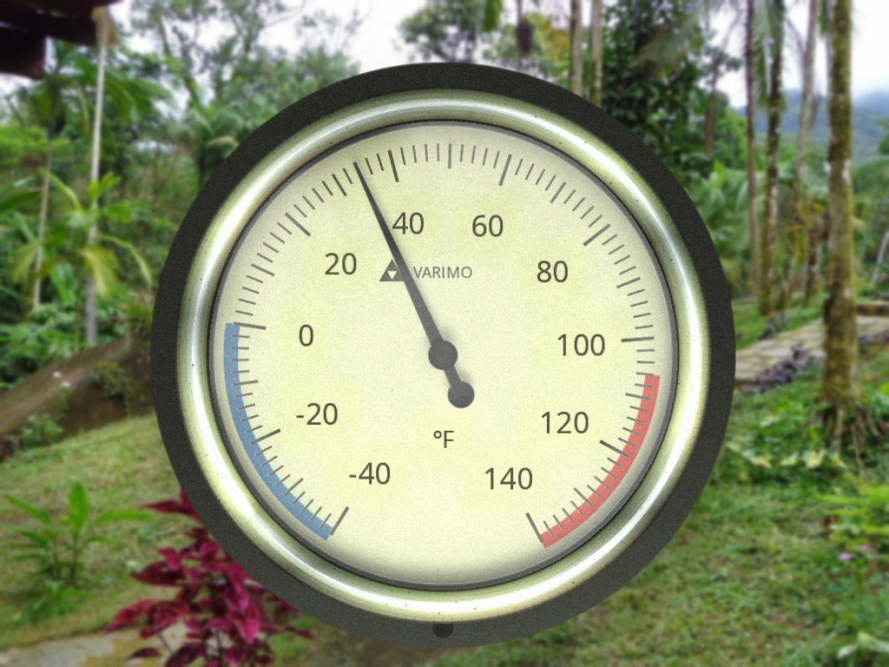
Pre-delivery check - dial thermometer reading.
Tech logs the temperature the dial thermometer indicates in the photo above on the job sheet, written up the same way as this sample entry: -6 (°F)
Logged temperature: 34 (°F)
